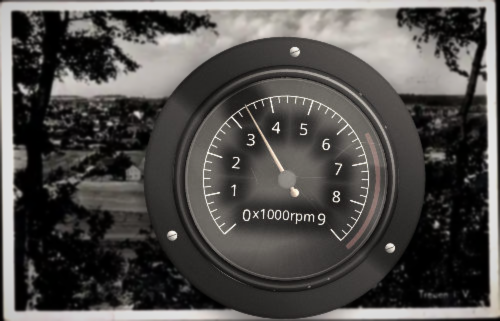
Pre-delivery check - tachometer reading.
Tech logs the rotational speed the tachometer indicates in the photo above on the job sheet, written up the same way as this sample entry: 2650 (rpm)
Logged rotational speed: 3400 (rpm)
